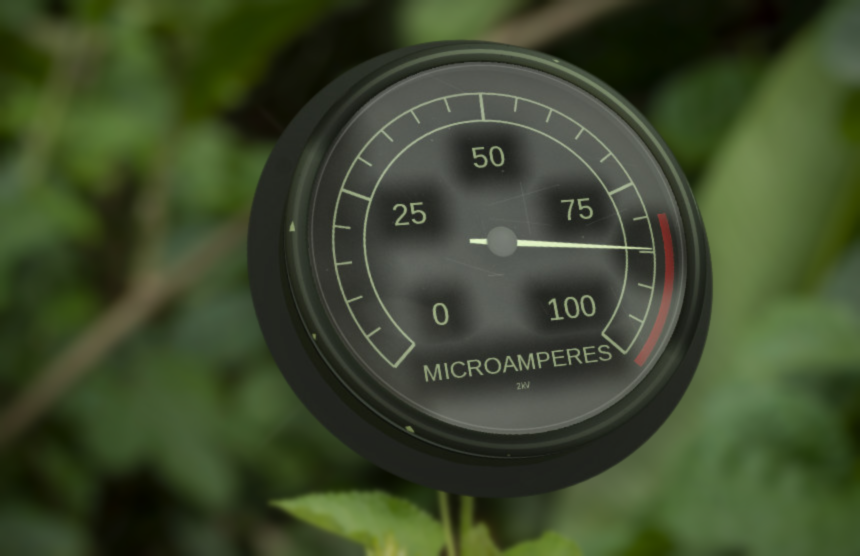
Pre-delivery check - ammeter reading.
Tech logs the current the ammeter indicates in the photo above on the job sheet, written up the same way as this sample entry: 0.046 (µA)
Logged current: 85 (µA)
